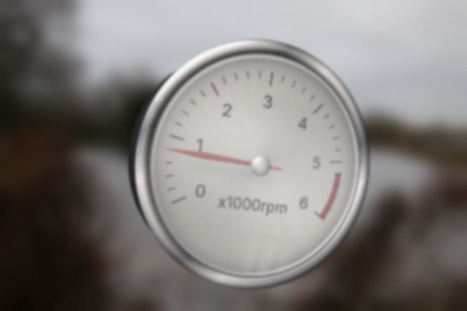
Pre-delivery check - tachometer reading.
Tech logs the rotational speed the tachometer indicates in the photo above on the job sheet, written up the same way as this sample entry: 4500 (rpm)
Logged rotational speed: 800 (rpm)
